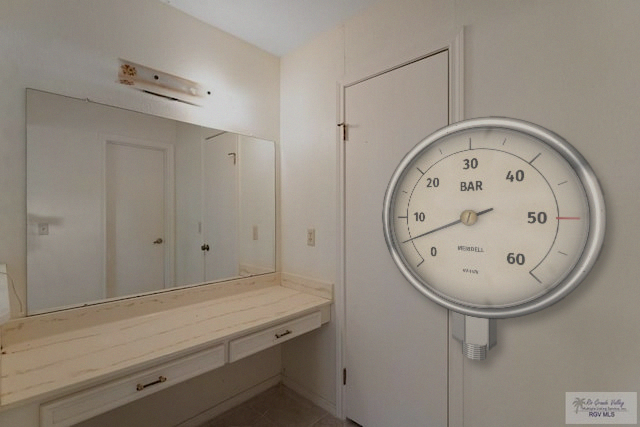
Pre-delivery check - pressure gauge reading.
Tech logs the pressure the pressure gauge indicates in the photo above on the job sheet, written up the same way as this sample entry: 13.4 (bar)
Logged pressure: 5 (bar)
